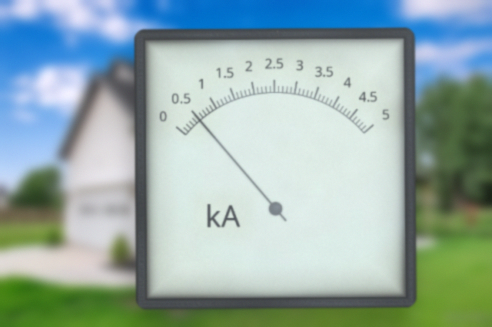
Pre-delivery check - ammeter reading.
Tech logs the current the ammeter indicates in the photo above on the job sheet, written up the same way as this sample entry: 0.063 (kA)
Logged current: 0.5 (kA)
